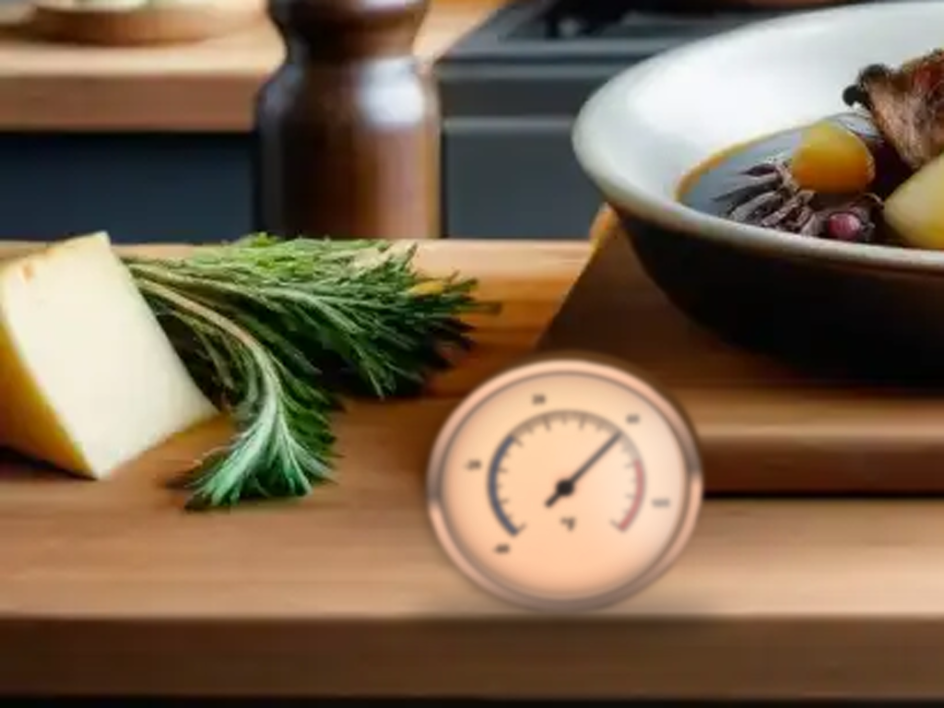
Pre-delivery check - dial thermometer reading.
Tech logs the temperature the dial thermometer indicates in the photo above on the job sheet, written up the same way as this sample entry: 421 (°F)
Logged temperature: 60 (°F)
